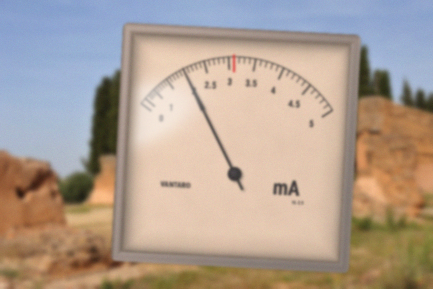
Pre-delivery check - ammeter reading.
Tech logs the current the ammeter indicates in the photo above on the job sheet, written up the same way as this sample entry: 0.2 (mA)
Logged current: 2 (mA)
